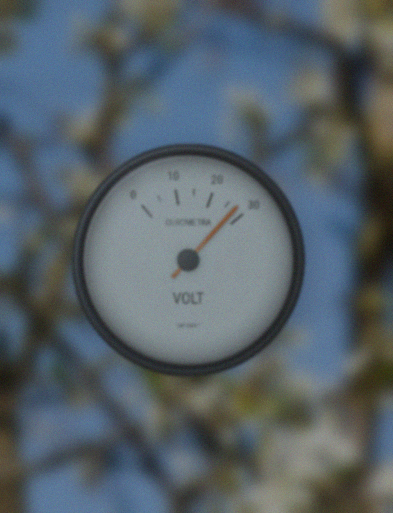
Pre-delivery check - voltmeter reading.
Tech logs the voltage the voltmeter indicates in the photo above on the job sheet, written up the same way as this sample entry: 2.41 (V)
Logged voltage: 27.5 (V)
